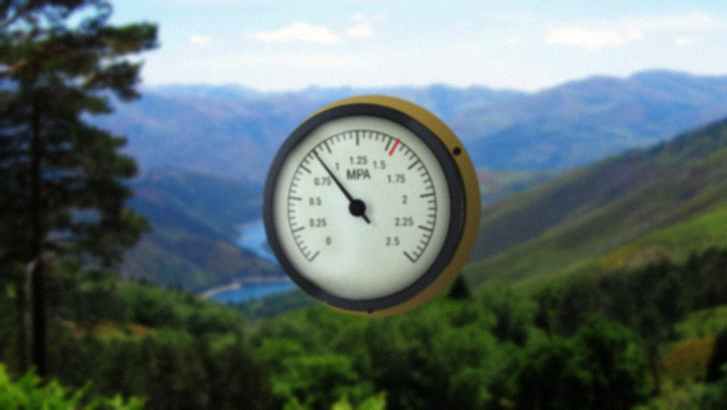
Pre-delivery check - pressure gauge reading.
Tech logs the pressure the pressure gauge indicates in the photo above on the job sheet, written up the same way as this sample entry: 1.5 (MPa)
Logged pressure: 0.9 (MPa)
